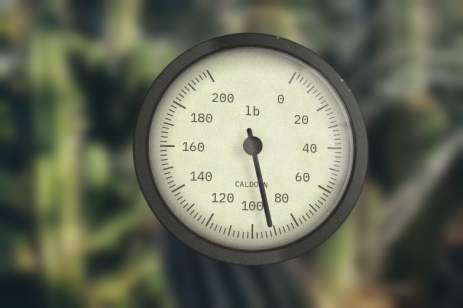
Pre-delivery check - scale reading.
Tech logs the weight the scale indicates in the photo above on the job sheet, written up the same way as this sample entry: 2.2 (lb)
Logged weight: 92 (lb)
